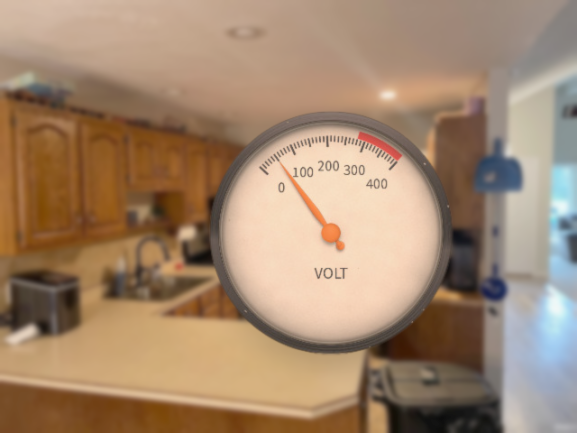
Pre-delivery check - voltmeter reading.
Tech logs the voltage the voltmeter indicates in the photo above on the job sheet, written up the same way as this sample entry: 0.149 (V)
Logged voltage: 50 (V)
